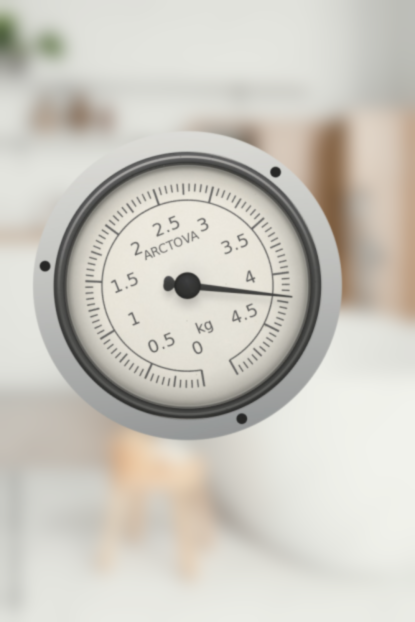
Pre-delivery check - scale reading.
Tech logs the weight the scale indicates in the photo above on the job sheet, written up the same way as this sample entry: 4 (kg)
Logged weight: 4.2 (kg)
